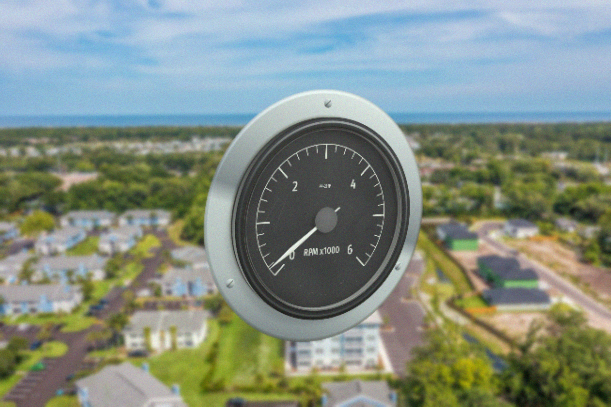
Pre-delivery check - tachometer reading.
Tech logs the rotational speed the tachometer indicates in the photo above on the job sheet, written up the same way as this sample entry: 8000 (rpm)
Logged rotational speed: 200 (rpm)
